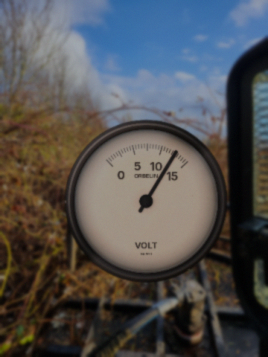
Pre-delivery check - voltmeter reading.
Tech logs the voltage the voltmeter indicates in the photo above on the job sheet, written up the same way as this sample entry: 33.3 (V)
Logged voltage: 12.5 (V)
